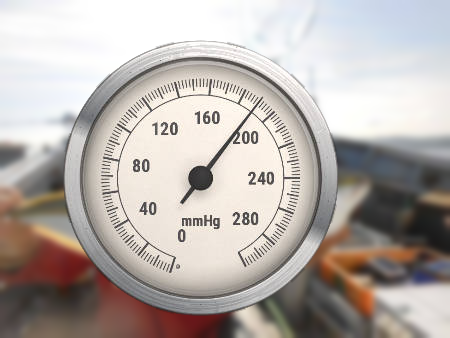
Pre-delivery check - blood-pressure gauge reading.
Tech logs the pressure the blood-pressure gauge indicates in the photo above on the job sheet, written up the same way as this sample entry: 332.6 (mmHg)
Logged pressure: 190 (mmHg)
